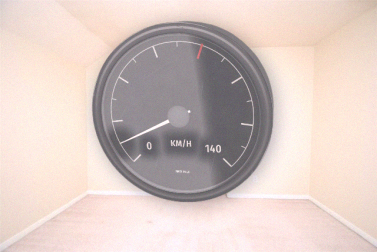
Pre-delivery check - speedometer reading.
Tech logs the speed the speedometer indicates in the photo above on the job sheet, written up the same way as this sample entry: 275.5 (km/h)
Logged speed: 10 (km/h)
